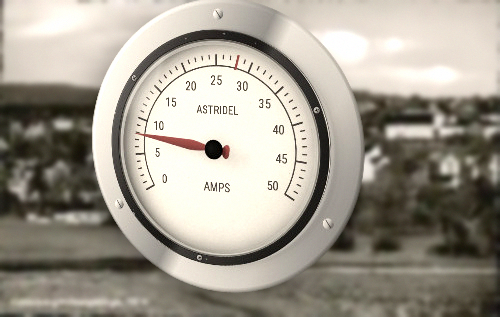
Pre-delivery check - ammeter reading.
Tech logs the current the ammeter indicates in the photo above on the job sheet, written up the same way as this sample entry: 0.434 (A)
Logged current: 8 (A)
